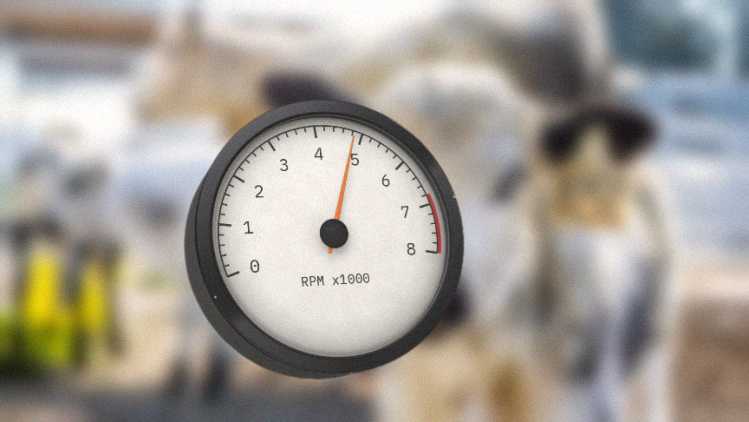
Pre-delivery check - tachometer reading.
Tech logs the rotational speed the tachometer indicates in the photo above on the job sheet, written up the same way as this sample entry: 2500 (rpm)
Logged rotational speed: 4800 (rpm)
